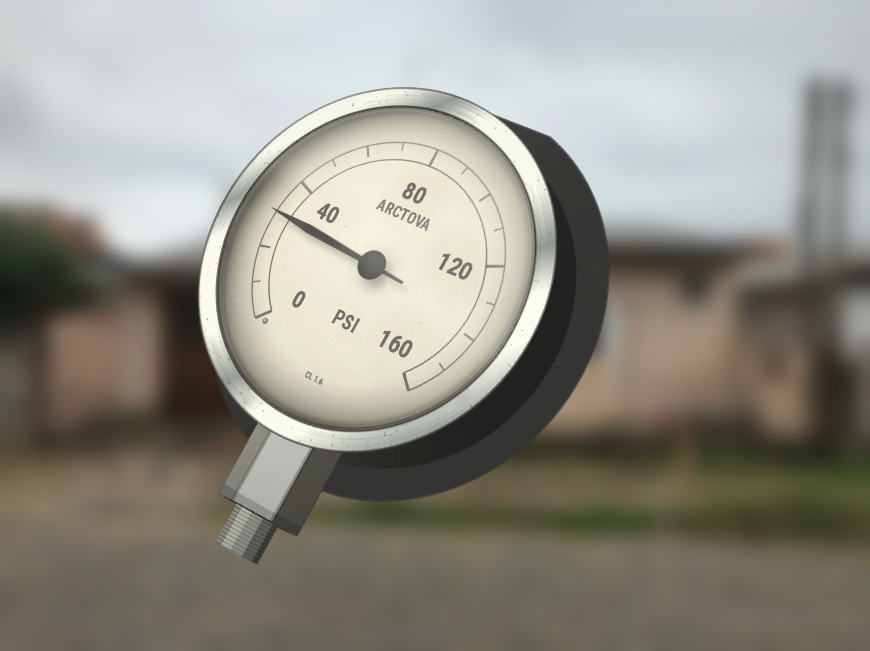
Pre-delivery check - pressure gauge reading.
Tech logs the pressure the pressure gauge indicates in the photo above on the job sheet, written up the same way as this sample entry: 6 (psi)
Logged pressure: 30 (psi)
